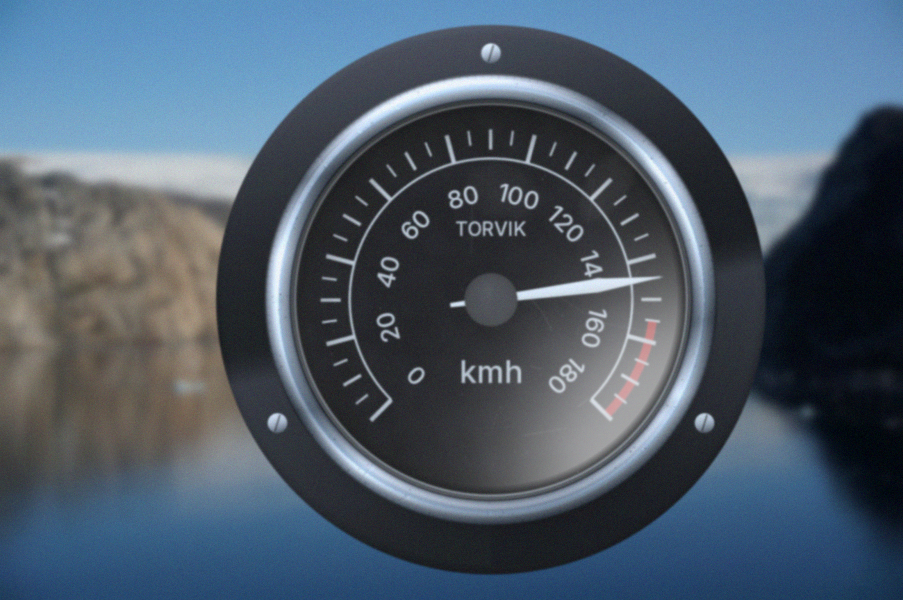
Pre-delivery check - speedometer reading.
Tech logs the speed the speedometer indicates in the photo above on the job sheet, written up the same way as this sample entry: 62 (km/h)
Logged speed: 145 (km/h)
